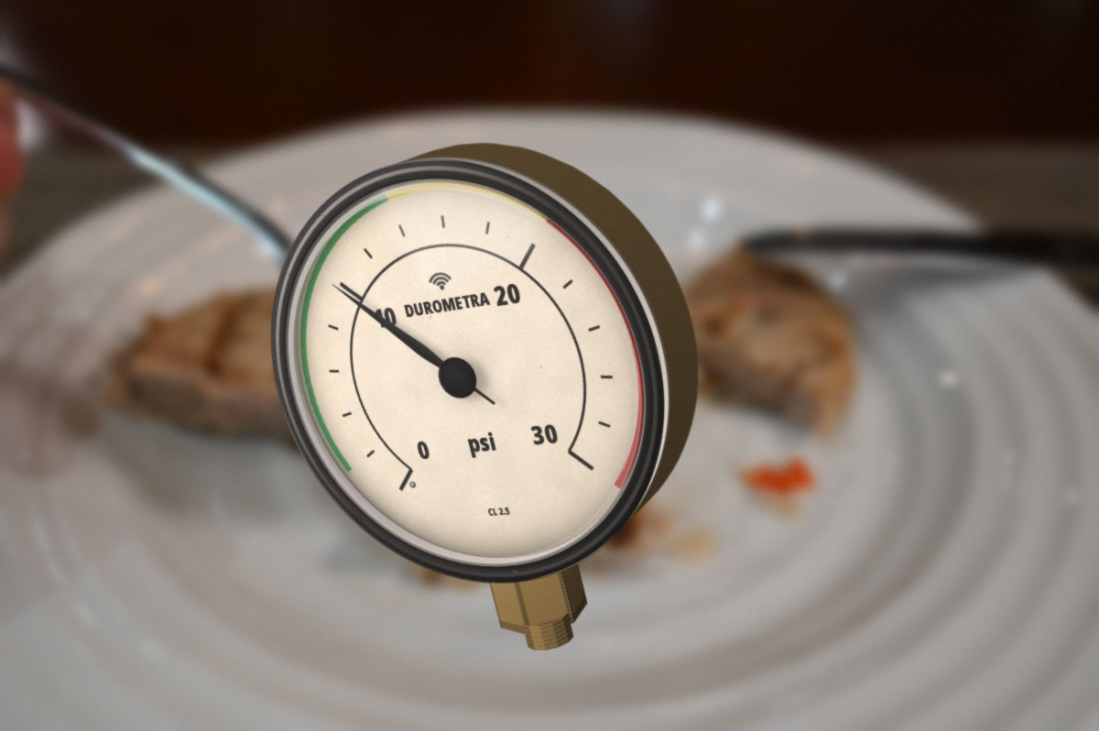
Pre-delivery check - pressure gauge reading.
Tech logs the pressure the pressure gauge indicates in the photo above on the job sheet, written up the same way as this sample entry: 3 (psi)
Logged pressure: 10 (psi)
